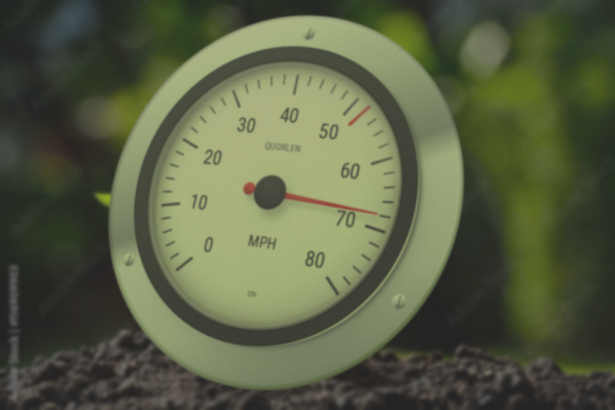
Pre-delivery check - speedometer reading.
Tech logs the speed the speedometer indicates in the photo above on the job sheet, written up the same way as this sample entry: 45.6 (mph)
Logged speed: 68 (mph)
